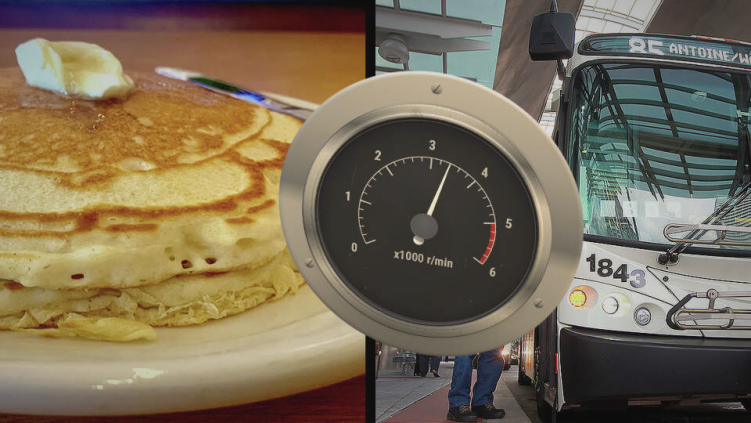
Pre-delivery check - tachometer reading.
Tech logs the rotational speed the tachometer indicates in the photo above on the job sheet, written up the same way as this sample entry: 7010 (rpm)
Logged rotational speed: 3400 (rpm)
